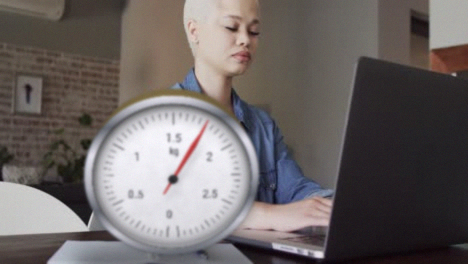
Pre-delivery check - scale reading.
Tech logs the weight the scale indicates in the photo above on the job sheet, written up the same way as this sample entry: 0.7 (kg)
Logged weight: 1.75 (kg)
